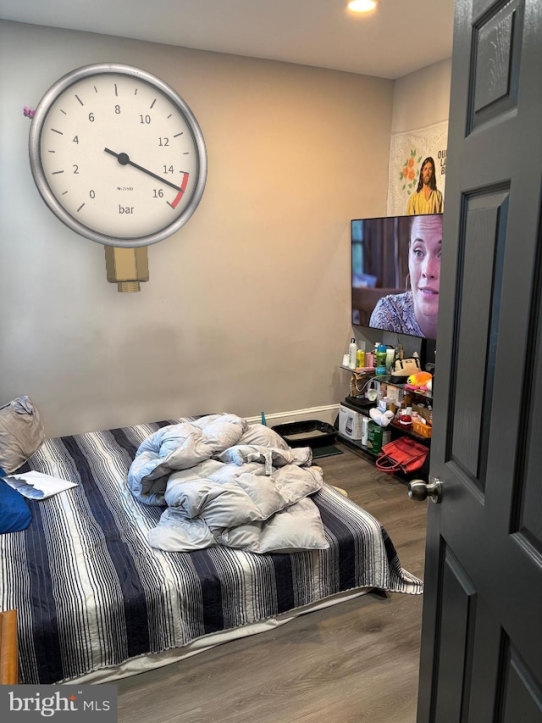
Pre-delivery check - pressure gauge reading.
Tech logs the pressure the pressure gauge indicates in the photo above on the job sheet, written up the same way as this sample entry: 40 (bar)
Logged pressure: 15 (bar)
